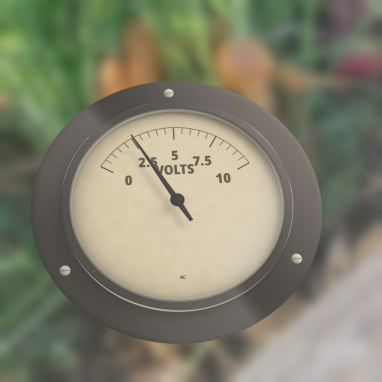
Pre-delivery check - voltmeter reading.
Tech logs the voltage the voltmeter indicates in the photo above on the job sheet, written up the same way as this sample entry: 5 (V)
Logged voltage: 2.5 (V)
